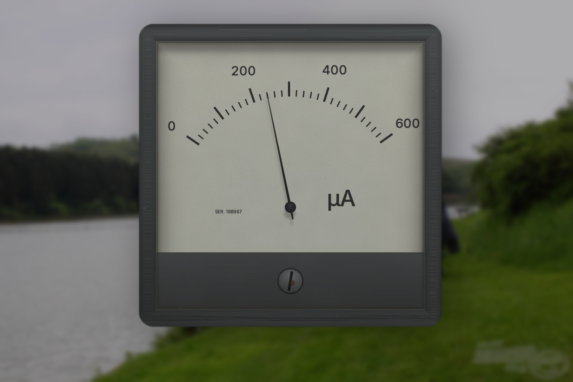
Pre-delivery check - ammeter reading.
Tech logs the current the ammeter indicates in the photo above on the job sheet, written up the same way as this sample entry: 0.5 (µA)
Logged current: 240 (µA)
